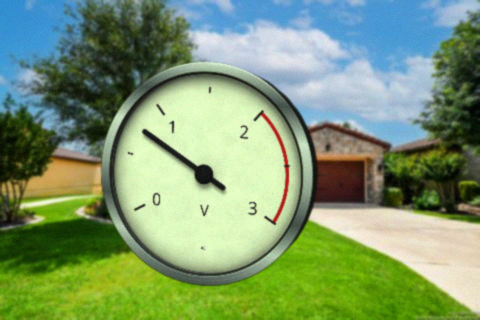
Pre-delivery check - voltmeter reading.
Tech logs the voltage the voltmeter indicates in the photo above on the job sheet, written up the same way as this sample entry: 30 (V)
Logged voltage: 0.75 (V)
